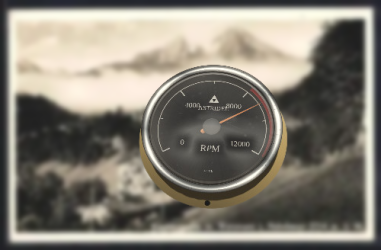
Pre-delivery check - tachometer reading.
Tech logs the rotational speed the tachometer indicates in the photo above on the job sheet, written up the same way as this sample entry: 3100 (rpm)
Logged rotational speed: 9000 (rpm)
